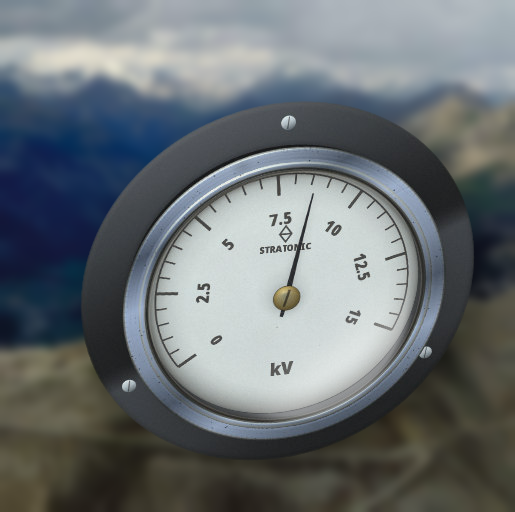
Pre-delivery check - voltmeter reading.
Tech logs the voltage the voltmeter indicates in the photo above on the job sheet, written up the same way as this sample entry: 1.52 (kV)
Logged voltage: 8.5 (kV)
